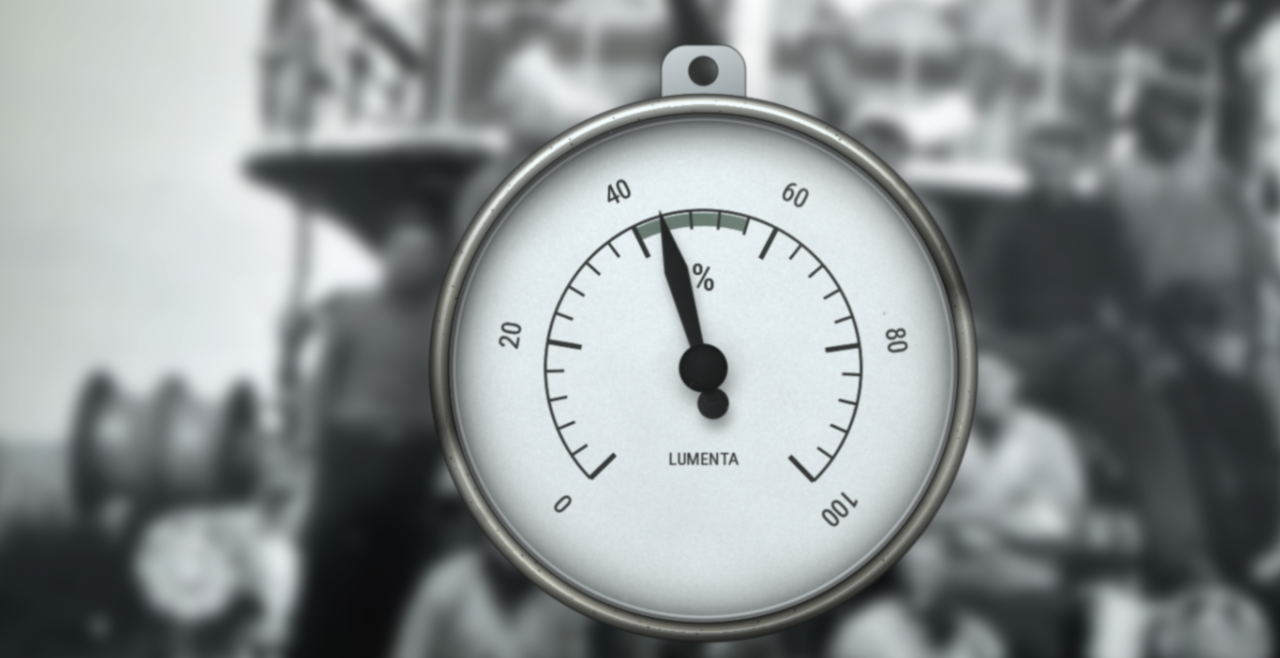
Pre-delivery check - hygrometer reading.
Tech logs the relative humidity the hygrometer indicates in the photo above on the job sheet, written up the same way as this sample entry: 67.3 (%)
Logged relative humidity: 44 (%)
